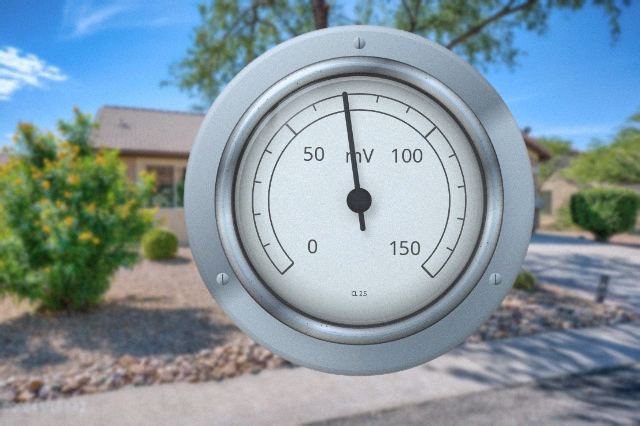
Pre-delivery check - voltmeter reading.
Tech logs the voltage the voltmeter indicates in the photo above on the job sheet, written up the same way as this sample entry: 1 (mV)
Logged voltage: 70 (mV)
